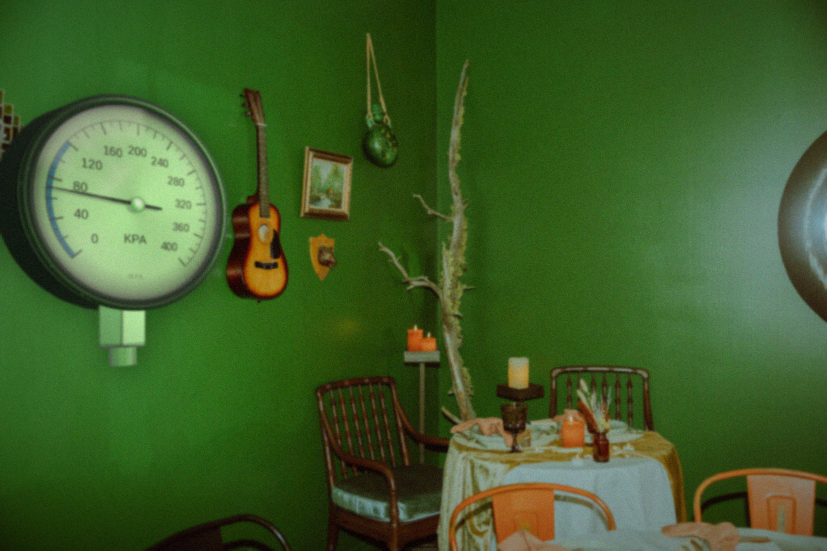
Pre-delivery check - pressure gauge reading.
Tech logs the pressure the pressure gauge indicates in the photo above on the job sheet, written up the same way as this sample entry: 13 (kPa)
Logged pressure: 70 (kPa)
